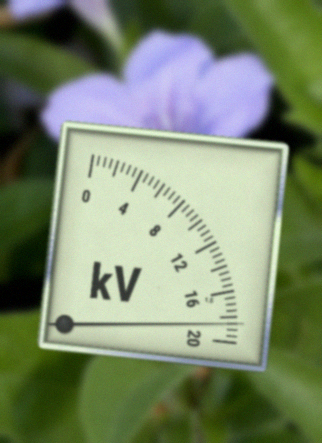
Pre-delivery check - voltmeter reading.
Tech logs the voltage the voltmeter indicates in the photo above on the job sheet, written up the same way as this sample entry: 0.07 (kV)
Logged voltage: 18.5 (kV)
